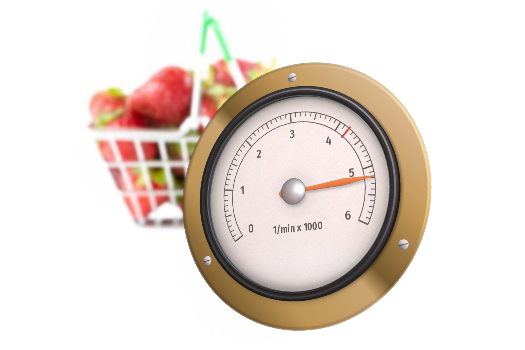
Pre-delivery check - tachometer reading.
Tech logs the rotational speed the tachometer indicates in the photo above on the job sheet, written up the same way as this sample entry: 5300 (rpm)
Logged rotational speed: 5200 (rpm)
